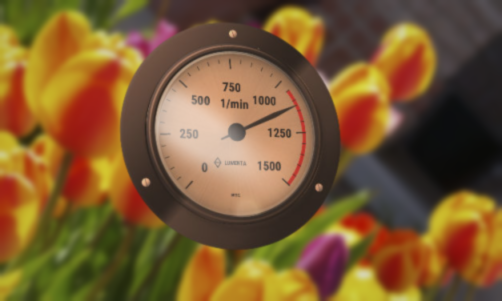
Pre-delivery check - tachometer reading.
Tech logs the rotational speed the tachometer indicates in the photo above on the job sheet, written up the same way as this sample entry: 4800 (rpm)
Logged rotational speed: 1125 (rpm)
